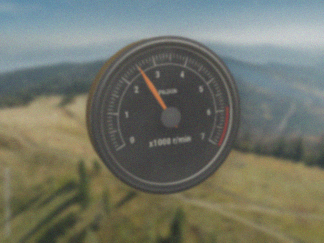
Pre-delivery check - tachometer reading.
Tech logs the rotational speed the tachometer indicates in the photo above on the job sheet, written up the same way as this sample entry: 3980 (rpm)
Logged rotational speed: 2500 (rpm)
